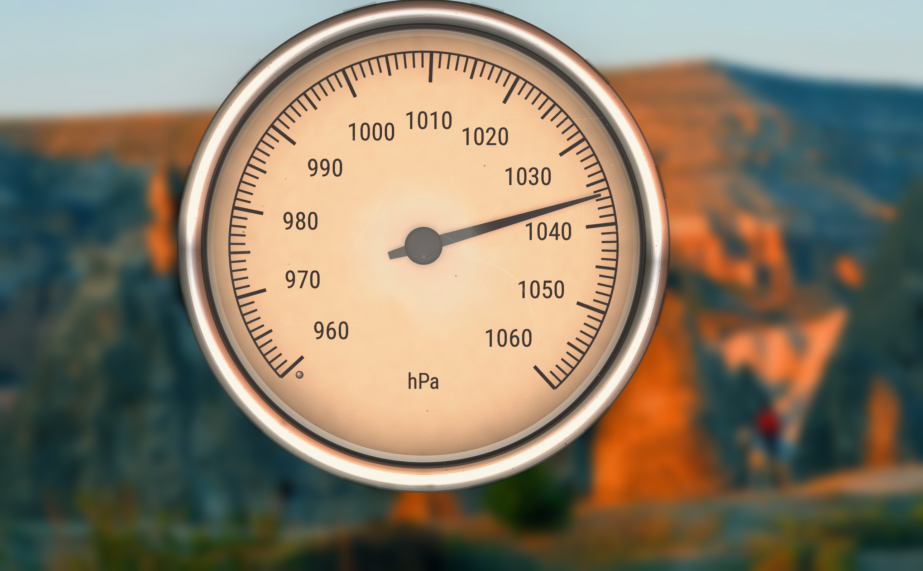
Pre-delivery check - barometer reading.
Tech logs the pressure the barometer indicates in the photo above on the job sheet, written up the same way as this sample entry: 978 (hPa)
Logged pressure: 1036.5 (hPa)
